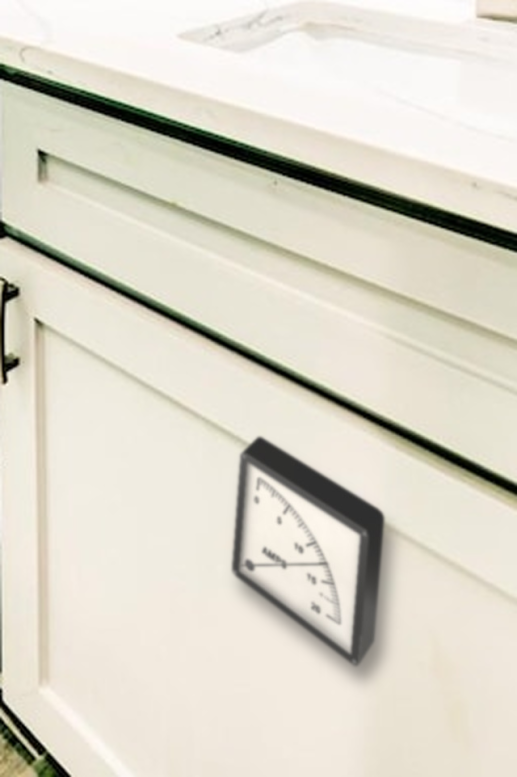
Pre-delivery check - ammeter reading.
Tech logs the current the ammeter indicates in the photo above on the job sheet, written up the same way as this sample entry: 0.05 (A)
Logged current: 12.5 (A)
